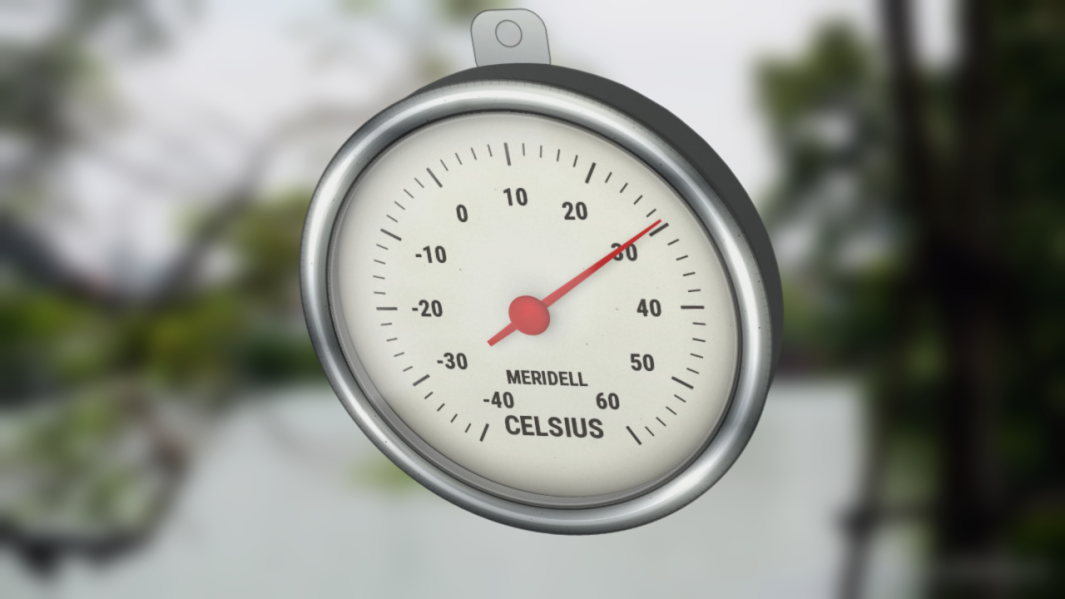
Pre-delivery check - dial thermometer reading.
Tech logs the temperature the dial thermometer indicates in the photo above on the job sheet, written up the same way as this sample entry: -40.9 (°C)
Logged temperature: 29 (°C)
